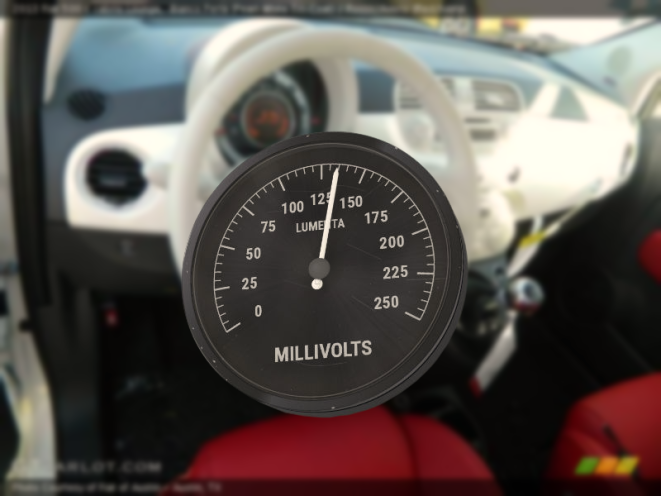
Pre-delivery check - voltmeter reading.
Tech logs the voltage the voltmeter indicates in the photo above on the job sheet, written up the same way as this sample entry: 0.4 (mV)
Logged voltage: 135 (mV)
